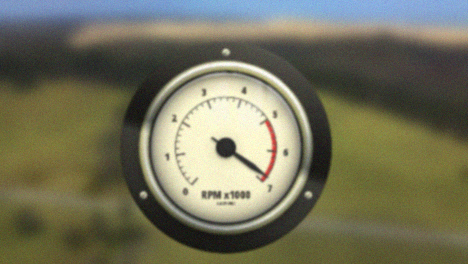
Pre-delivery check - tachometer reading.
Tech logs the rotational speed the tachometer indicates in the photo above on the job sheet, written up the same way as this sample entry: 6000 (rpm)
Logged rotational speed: 6800 (rpm)
